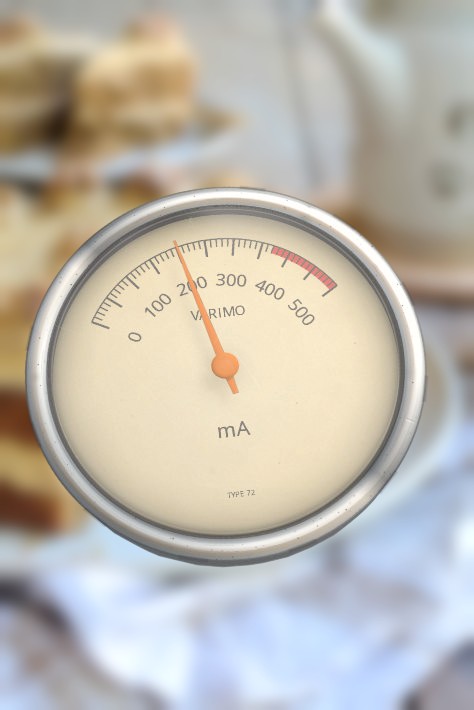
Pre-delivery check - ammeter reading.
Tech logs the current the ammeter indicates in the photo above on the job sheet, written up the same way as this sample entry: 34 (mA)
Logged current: 200 (mA)
